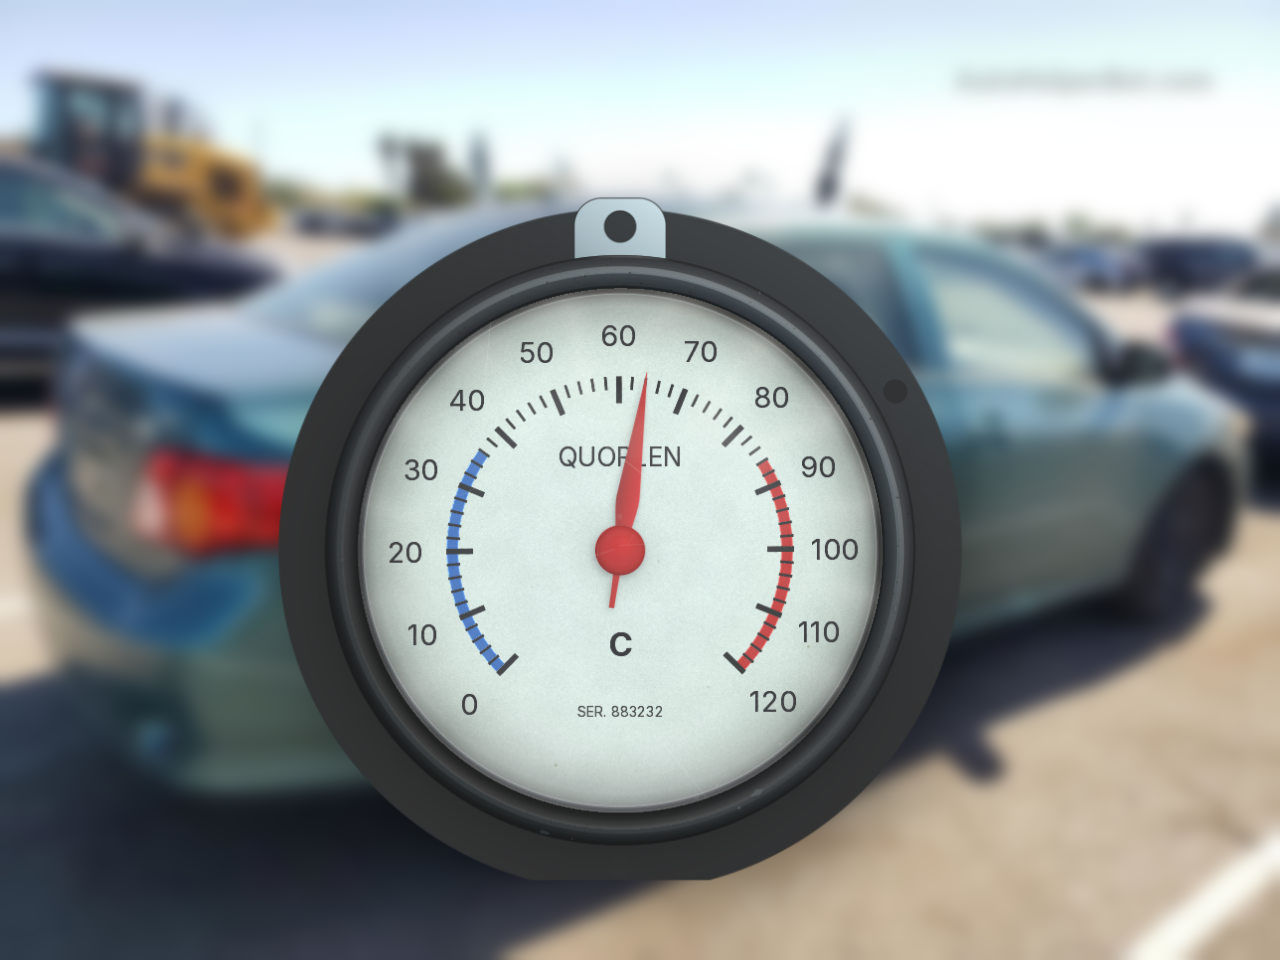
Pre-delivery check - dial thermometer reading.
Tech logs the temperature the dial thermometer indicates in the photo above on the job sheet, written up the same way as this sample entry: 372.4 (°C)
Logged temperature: 64 (°C)
